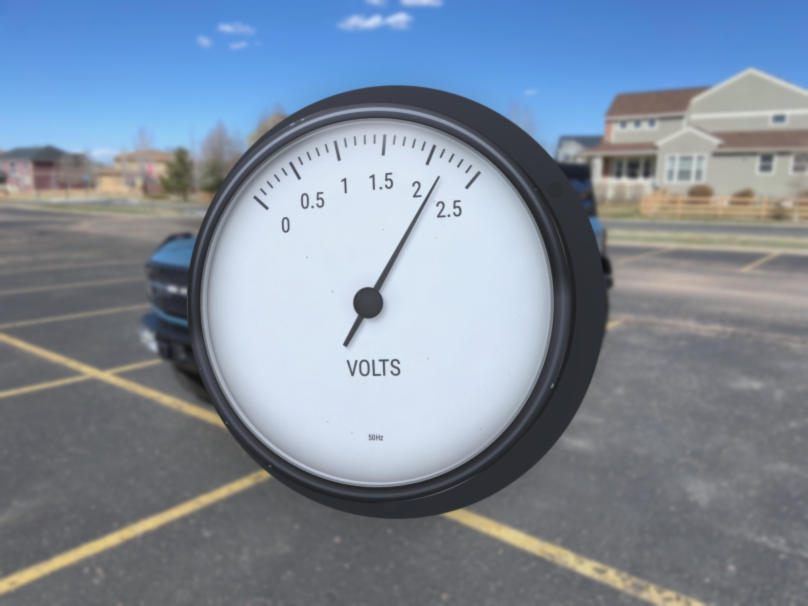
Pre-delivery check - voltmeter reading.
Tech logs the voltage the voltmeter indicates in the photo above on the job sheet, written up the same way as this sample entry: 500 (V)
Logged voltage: 2.2 (V)
